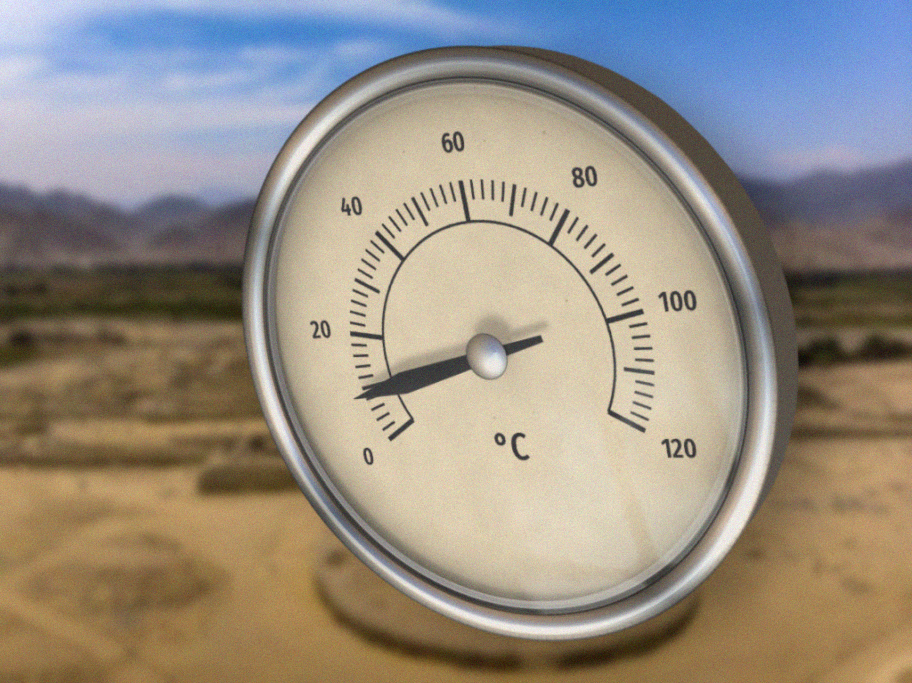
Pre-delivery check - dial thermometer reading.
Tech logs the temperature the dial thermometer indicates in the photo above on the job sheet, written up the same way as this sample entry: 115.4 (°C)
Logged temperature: 9 (°C)
